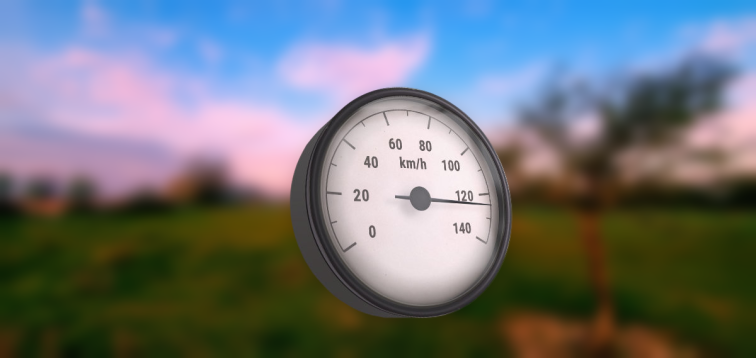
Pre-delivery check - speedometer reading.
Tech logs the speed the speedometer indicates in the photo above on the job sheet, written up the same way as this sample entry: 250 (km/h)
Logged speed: 125 (km/h)
